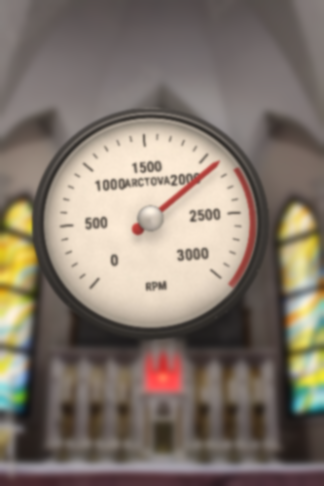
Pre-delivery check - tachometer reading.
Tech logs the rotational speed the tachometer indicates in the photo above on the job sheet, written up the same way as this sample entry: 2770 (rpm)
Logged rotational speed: 2100 (rpm)
